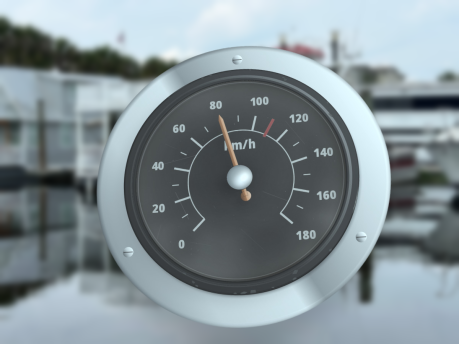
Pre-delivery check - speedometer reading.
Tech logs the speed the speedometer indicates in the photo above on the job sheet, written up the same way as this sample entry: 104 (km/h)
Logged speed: 80 (km/h)
